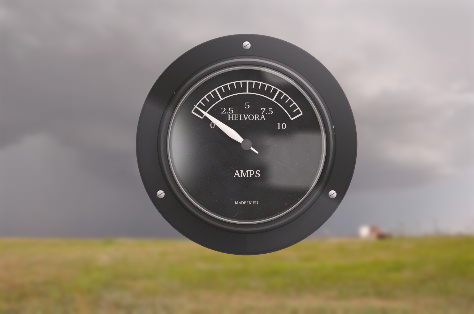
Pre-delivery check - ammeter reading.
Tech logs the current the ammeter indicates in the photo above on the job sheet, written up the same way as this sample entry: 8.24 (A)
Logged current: 0.5 (A)
